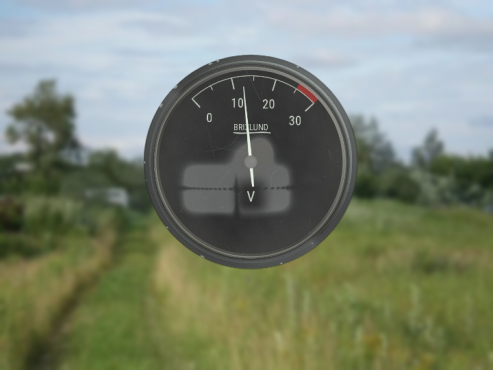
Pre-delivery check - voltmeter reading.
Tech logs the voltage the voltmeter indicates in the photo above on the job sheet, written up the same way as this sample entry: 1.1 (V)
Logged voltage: 12.5 (V)
